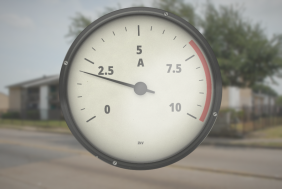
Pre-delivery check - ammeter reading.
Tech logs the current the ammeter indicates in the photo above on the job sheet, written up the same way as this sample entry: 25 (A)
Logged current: 2 (A)
